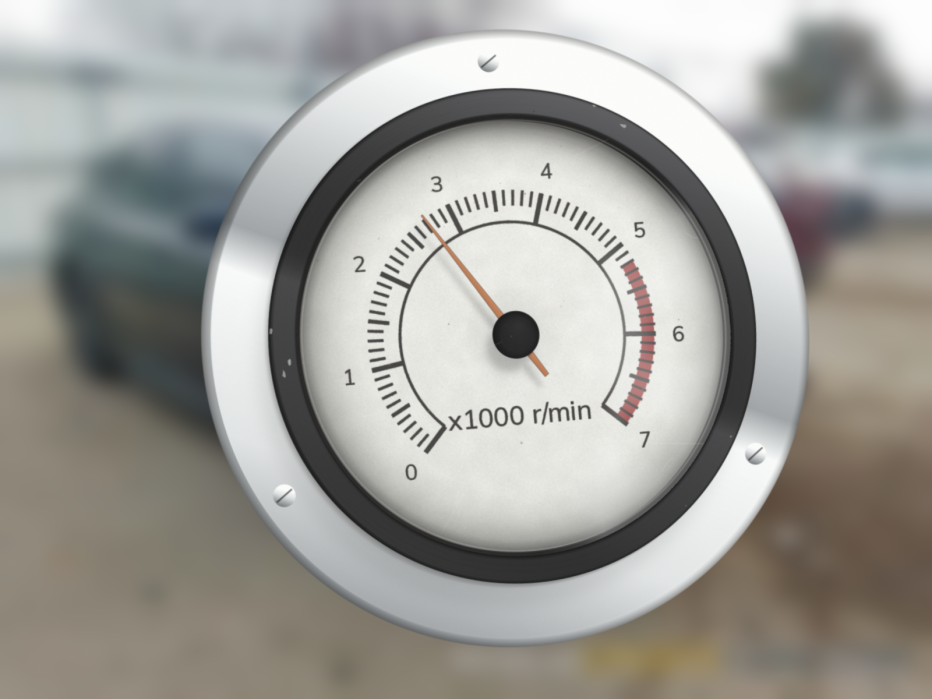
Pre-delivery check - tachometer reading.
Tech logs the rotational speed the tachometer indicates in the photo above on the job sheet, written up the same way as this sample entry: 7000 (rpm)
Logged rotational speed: 2700 (rpm)
